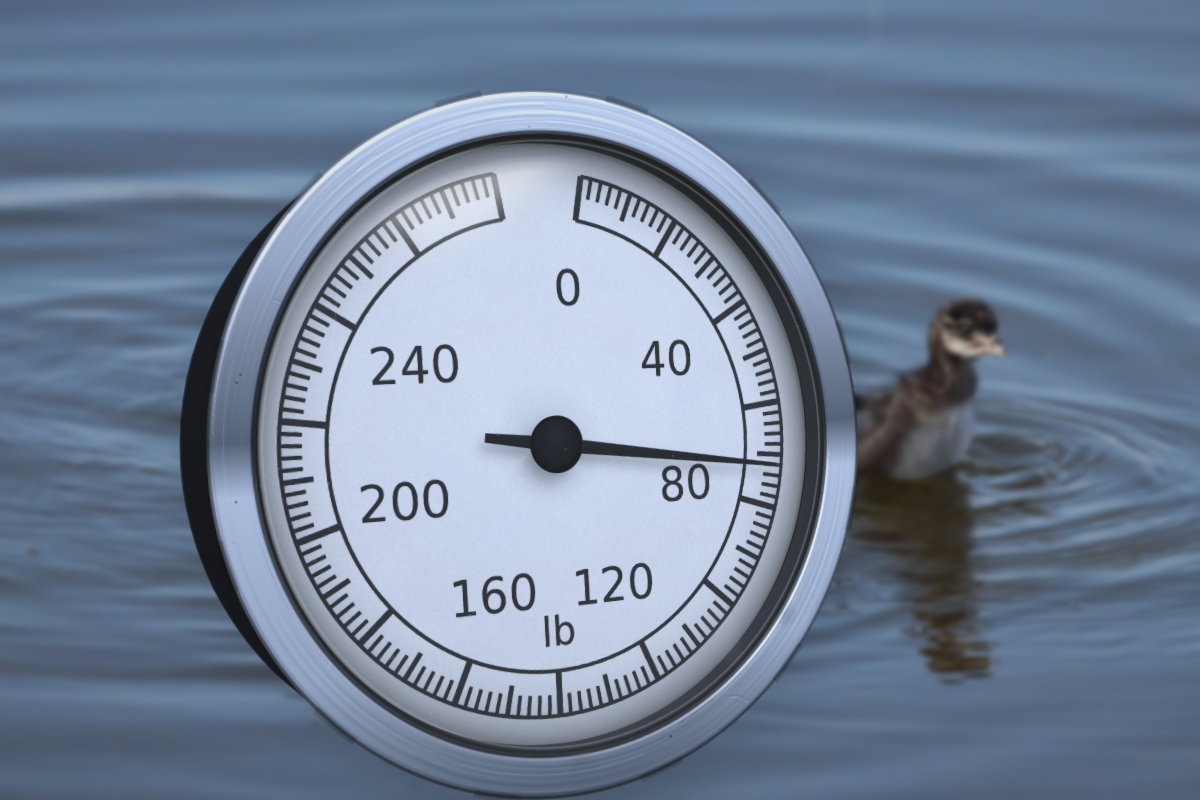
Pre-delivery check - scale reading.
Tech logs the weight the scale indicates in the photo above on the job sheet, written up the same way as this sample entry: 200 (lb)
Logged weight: 72 (lb)
